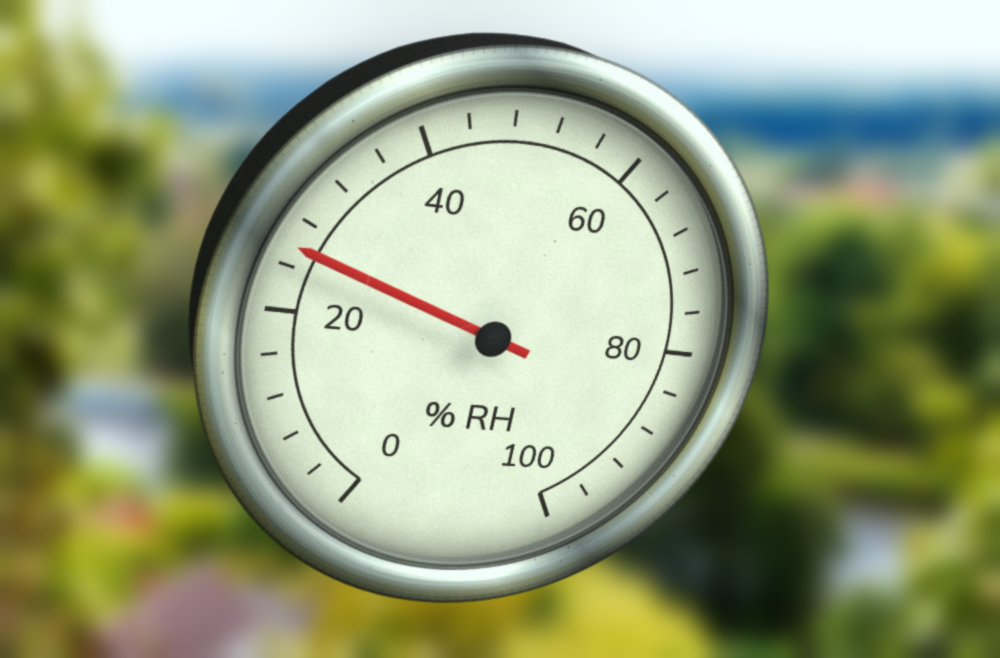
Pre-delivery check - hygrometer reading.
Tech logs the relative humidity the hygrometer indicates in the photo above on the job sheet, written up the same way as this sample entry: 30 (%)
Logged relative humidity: 26 (%)
